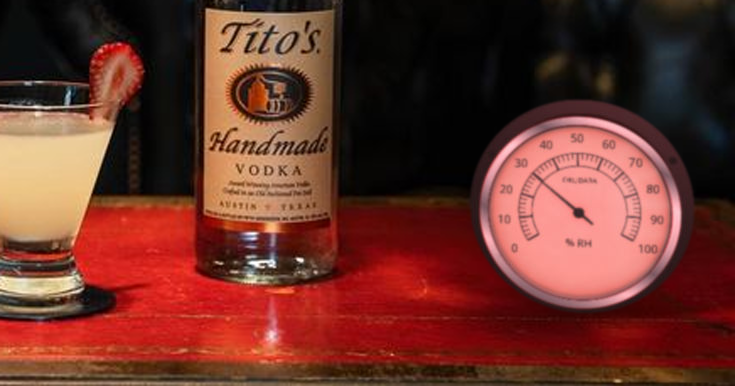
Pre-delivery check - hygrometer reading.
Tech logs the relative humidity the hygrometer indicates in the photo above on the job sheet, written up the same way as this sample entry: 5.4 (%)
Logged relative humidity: 30 (%)
